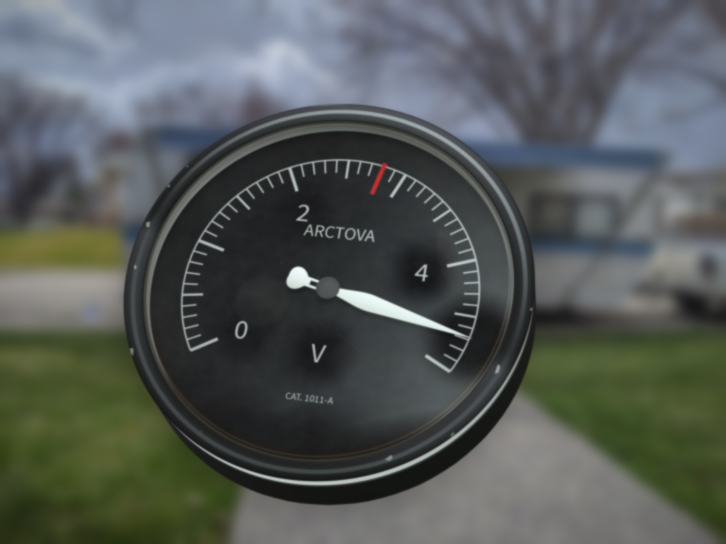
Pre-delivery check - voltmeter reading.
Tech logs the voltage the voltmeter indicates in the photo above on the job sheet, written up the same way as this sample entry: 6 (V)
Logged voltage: 4.7 (V)
